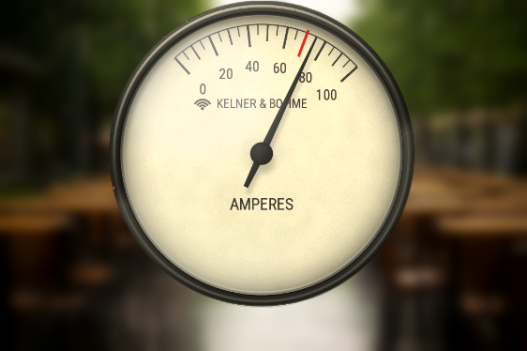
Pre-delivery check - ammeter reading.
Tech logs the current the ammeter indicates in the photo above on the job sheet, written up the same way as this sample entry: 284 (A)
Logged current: 75 (A)
